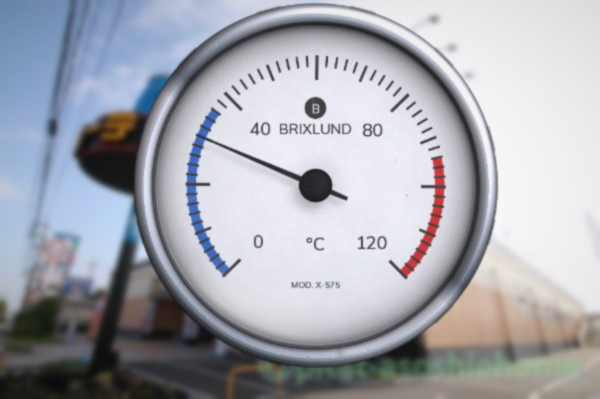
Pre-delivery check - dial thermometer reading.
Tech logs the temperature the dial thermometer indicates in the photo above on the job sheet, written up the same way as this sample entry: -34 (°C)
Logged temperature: 30 (°C)
